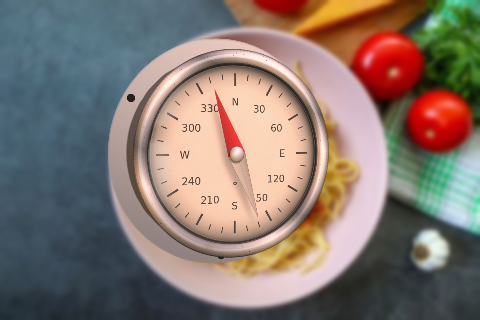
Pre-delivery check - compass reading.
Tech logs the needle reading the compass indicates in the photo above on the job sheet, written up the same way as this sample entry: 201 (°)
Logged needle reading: 340 (°)
